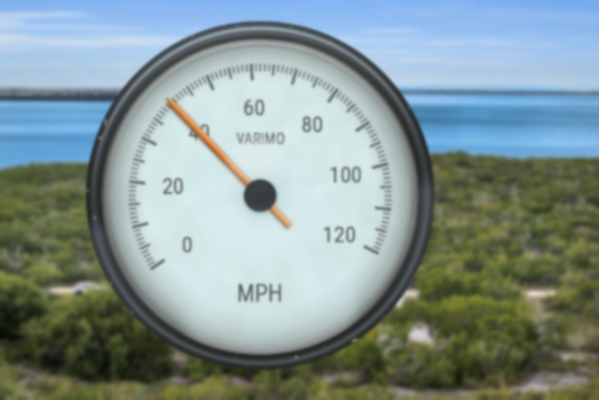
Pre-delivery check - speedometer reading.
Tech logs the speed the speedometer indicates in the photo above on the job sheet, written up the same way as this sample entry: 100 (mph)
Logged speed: 40 (mph)
